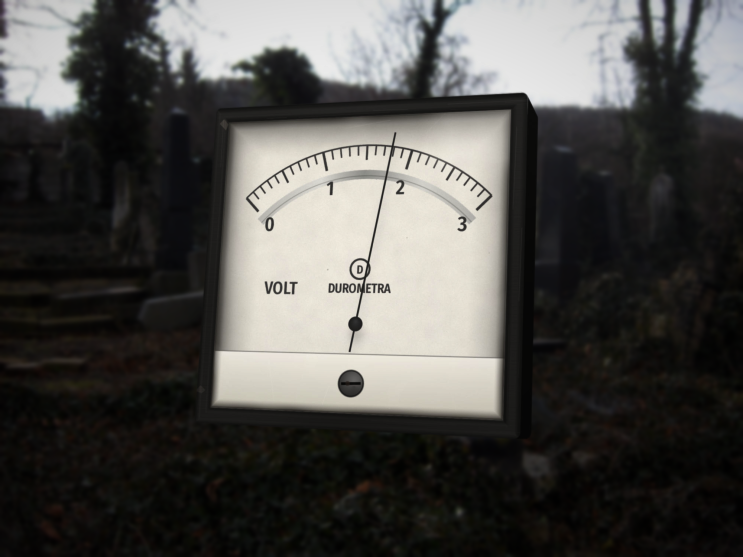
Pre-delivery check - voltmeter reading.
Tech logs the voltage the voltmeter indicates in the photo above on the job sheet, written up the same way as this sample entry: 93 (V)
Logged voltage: 1.8 (V)
